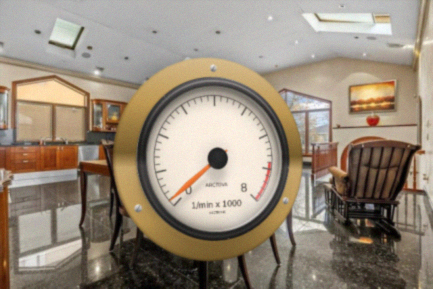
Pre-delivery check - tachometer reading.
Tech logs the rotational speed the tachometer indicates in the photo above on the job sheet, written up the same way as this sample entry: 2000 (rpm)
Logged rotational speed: 200 (rpm)
